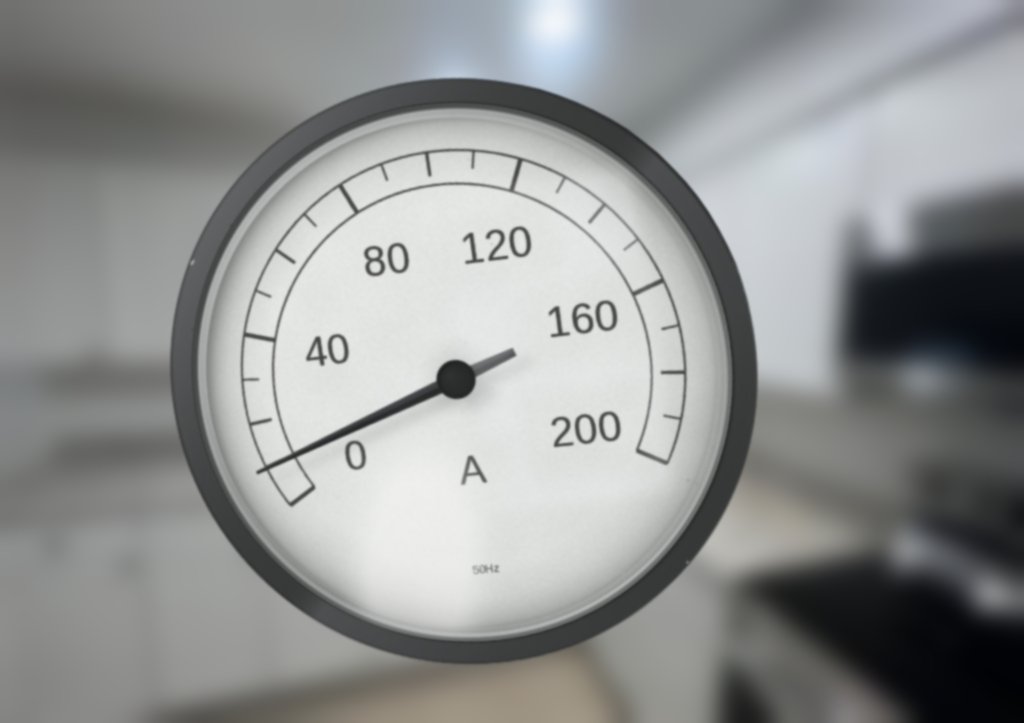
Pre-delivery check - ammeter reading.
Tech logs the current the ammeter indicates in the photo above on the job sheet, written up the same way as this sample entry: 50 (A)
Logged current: 10 (A)
